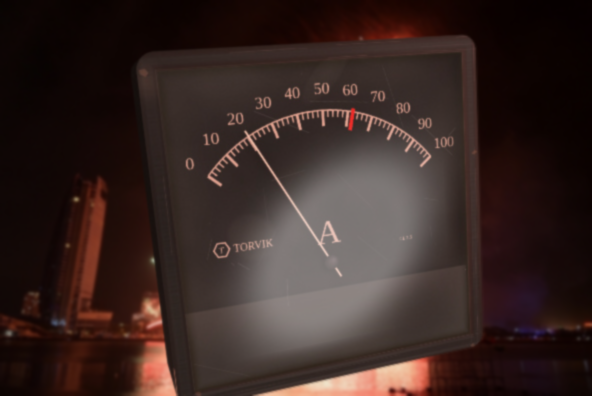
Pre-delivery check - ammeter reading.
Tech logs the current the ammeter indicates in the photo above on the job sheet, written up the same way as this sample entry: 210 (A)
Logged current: 20 (A)
